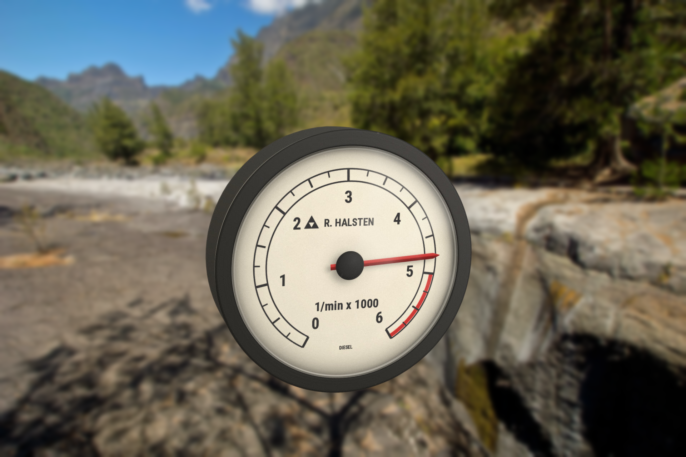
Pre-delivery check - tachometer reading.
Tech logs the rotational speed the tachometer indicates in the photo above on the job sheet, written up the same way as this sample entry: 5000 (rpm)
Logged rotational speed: 4750 (rpm)
